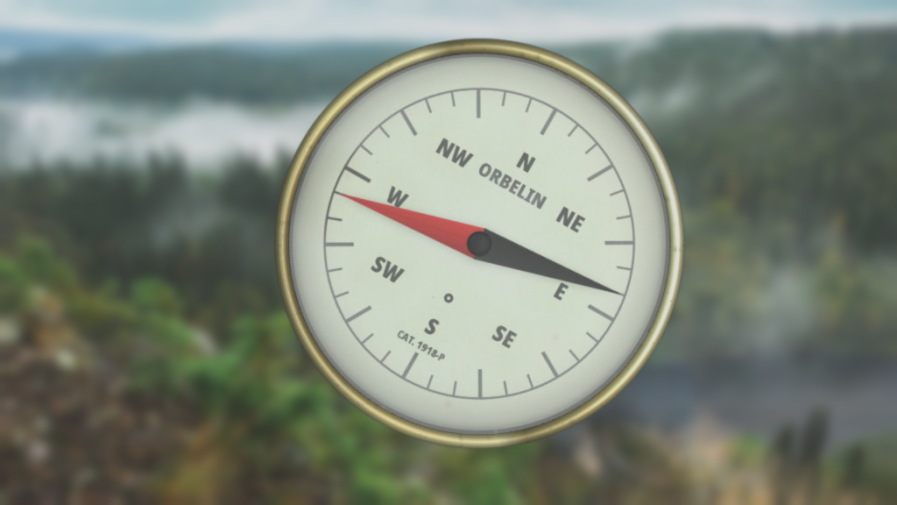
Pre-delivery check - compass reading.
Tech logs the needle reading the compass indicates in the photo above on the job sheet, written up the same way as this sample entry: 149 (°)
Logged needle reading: 260 (°)
